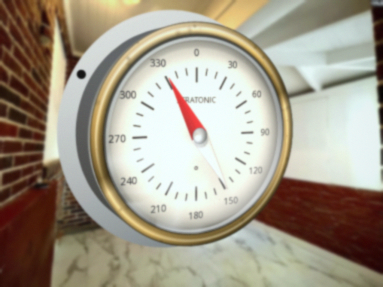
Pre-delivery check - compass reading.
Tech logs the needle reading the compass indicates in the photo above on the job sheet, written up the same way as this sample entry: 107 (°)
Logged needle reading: 330 (°)
